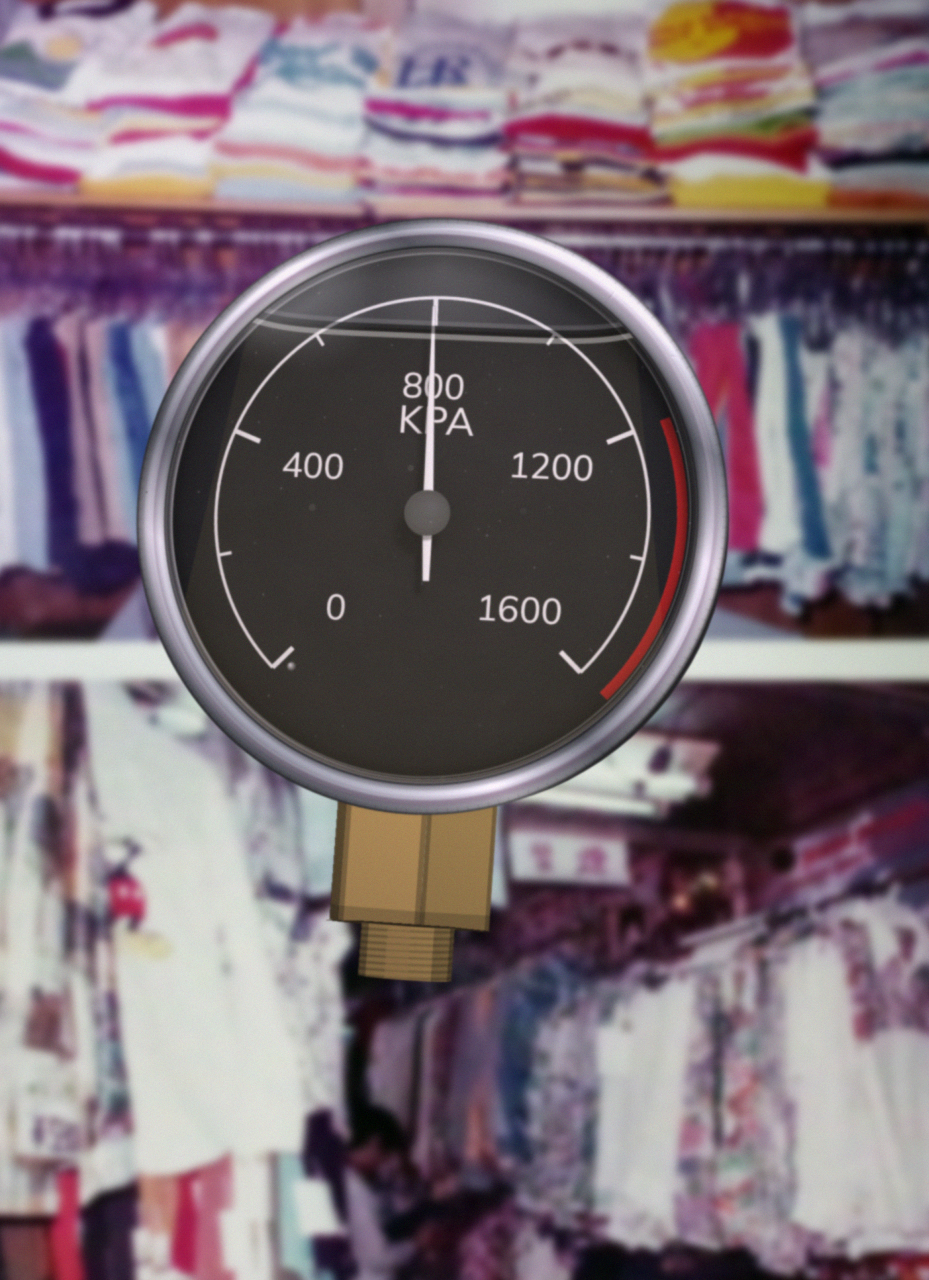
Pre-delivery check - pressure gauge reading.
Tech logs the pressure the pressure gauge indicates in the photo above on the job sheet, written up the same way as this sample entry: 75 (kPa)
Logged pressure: 800 (kPa)
